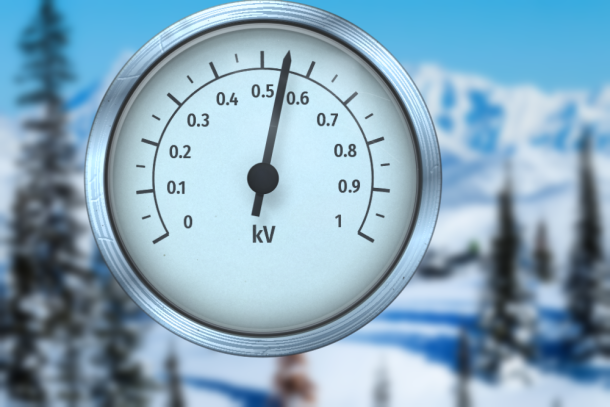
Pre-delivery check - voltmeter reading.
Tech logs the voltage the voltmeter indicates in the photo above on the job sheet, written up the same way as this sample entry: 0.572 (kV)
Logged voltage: 0.55 (kV)
